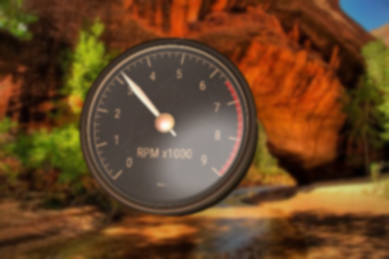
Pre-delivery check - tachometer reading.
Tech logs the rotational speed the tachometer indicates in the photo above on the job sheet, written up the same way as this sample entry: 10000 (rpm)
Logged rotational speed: 3200 (rpm)
